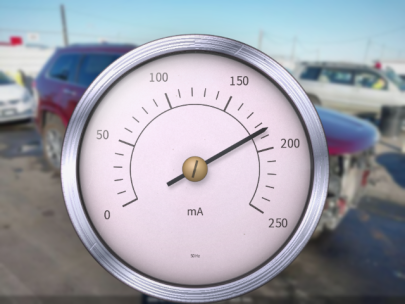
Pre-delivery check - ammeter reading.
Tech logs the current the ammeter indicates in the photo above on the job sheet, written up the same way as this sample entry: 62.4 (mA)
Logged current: 185 (mA)
